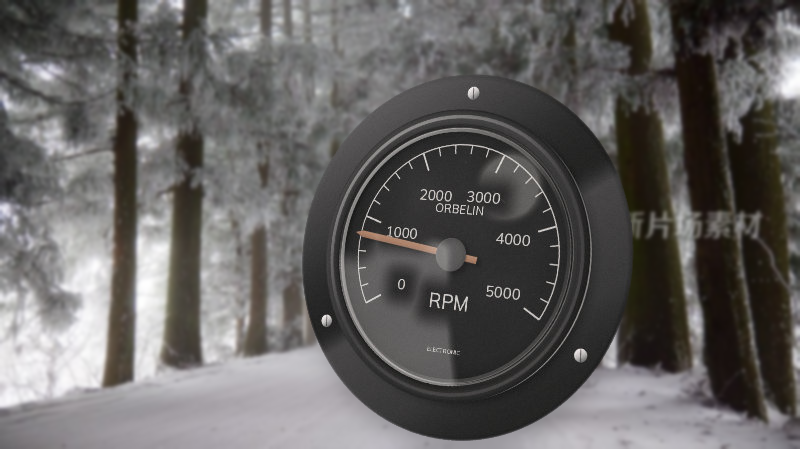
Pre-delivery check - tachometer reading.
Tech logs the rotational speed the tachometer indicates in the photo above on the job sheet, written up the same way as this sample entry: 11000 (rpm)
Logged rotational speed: 800 (rpm)
